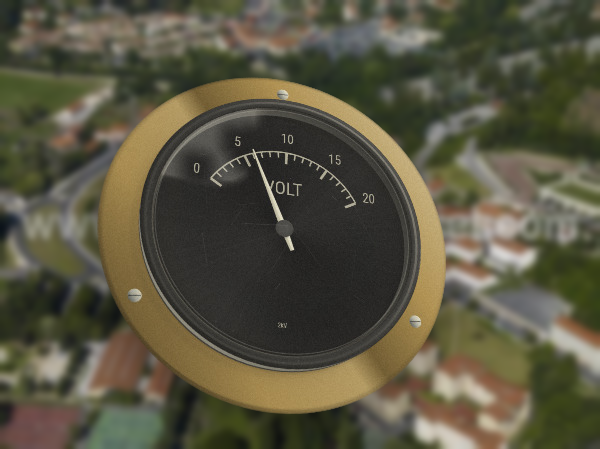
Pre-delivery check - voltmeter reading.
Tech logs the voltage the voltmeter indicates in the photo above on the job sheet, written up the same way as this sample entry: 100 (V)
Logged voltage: 6 (V)
